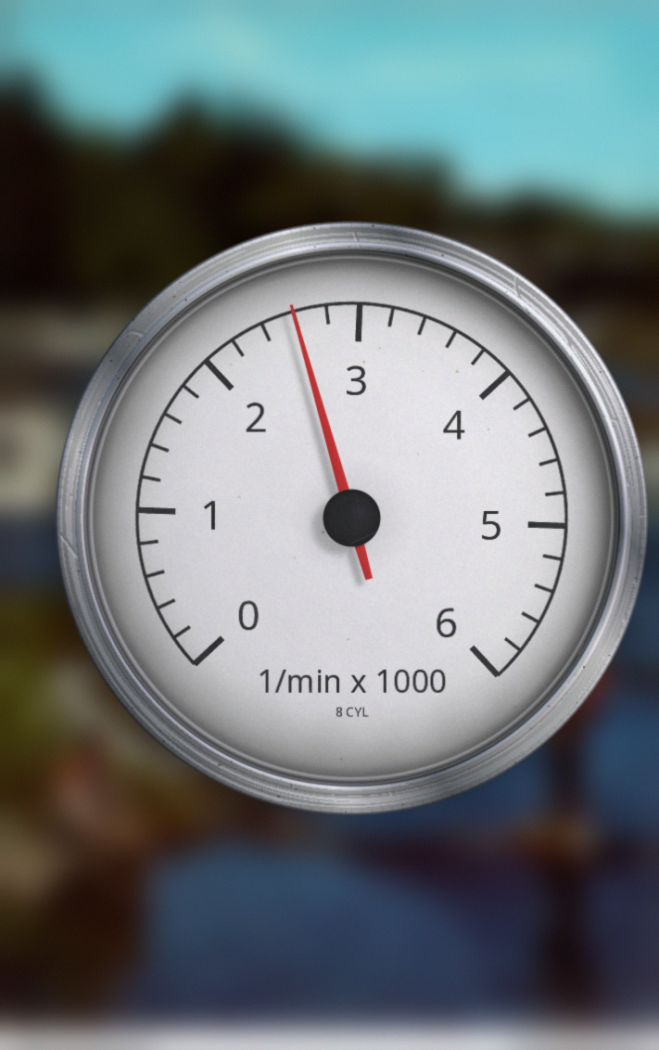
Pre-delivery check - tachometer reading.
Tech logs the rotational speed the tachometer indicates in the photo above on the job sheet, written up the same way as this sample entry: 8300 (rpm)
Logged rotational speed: 2600 (rpm)
